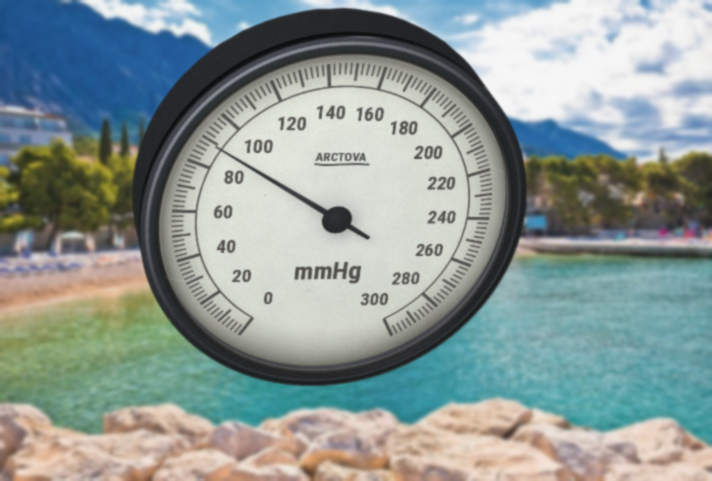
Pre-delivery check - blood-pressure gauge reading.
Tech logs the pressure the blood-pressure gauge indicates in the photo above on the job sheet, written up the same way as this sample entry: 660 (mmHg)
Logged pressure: 90 (mmHg)
